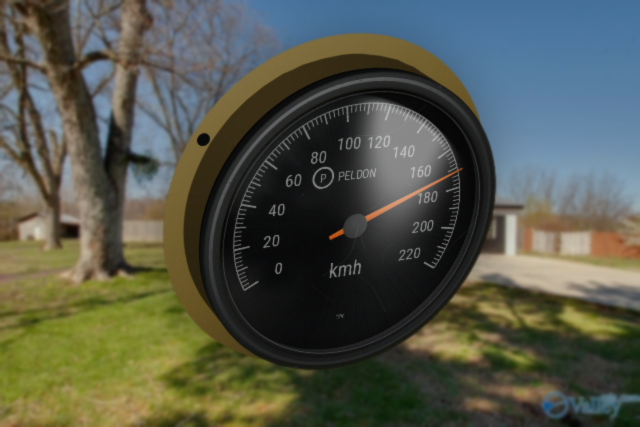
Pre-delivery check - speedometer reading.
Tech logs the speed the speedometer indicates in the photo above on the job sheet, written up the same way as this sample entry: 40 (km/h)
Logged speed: 170 (km/h)
